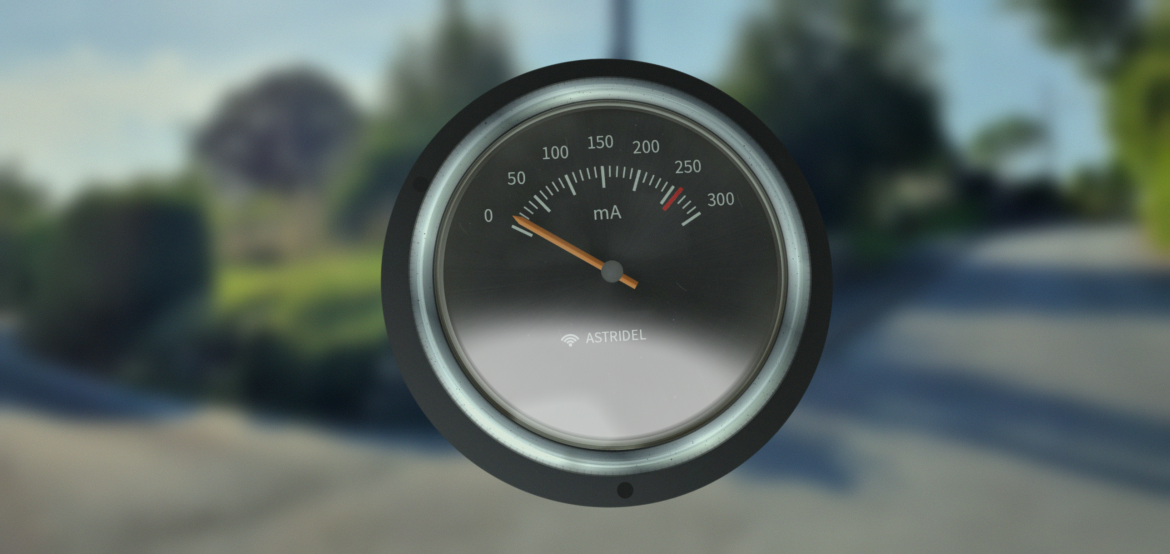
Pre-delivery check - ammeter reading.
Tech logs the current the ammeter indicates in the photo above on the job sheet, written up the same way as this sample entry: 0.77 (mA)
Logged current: 10 (mA)
